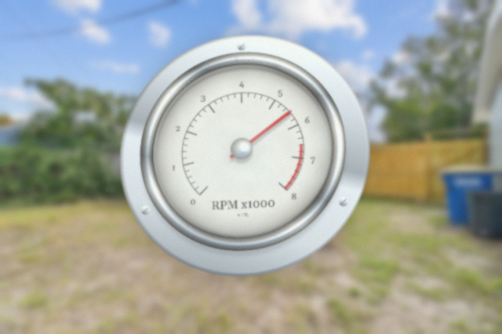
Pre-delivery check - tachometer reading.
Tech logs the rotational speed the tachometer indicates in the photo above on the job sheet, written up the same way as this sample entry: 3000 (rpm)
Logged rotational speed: 5600 (rpm)
